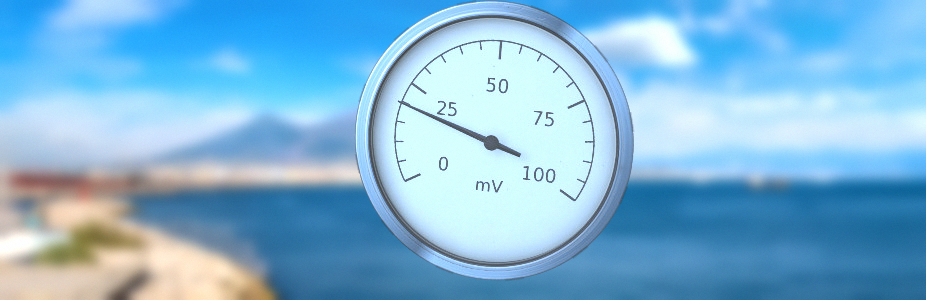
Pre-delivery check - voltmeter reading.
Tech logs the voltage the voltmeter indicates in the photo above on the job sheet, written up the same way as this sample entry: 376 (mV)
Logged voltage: 20 (mV)
